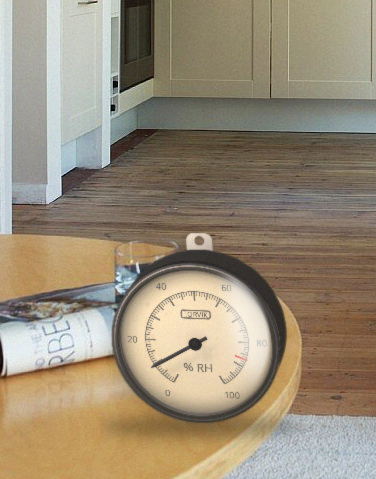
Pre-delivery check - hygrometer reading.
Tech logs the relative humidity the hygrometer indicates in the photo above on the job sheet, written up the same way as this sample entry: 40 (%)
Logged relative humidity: 10 (%)
